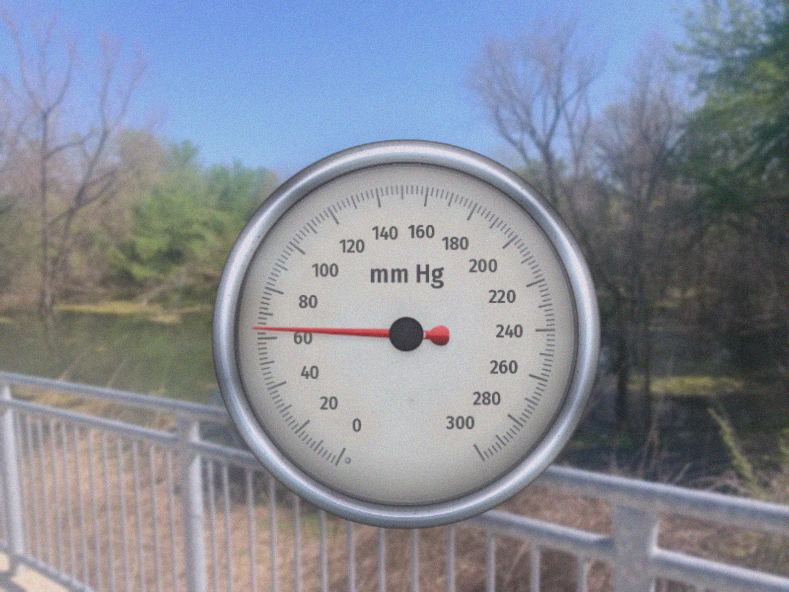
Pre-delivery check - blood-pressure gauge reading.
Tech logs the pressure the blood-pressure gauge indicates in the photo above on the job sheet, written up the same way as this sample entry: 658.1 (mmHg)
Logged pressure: 64 (mmHg)
